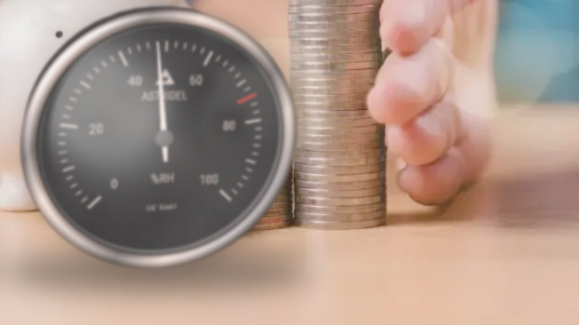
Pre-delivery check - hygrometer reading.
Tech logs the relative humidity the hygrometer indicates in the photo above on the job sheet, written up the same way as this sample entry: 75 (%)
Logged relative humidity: 48 (%)
